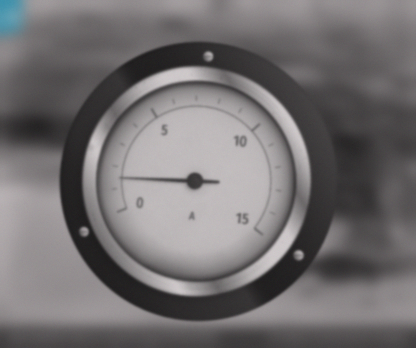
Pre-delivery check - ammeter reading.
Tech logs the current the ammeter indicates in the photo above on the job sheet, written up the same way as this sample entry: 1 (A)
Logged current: 1.5 (A)
